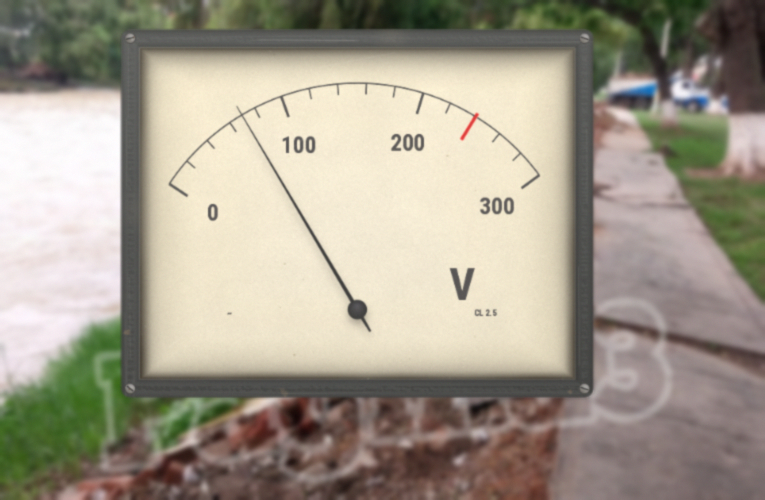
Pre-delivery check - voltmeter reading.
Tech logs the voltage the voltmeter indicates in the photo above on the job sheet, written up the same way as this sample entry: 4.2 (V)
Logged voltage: 70 (V)
